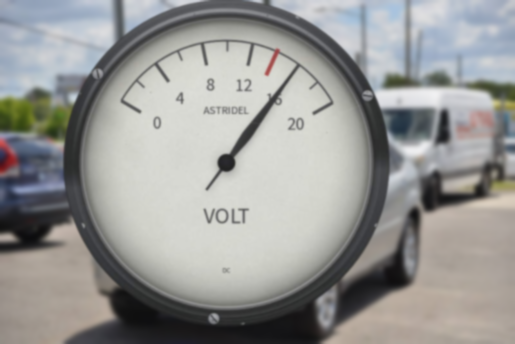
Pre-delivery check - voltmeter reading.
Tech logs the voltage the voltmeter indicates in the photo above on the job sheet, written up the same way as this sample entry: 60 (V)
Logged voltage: 16 (V)
